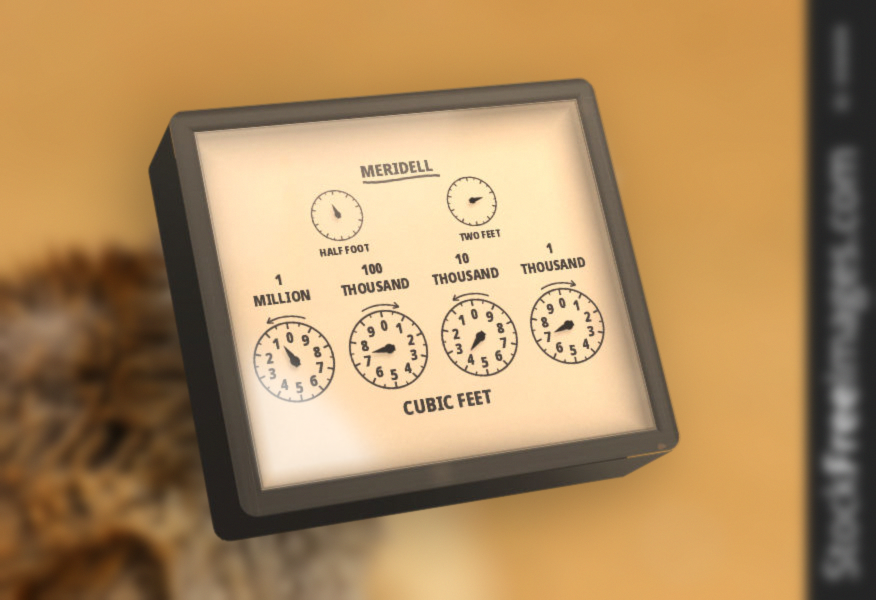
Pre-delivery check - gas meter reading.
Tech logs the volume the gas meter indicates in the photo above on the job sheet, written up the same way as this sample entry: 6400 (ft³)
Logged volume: 73700 (ft³)
